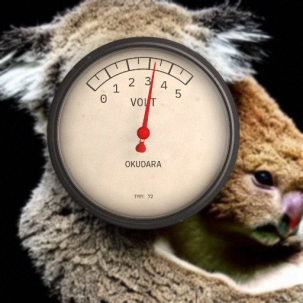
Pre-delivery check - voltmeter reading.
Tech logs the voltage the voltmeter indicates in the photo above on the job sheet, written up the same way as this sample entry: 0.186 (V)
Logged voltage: 3.25 (V)
